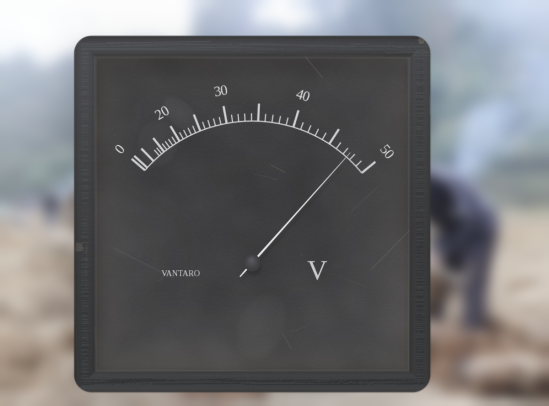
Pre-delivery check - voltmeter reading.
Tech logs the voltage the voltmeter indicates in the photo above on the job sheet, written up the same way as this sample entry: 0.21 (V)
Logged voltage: 47.5 (V)
